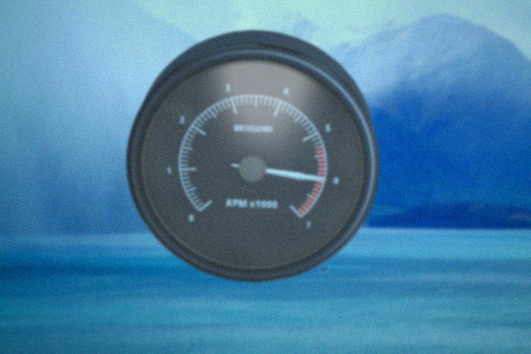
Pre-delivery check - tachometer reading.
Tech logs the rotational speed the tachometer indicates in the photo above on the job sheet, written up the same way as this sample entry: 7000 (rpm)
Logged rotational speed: 6000 (rpm)
